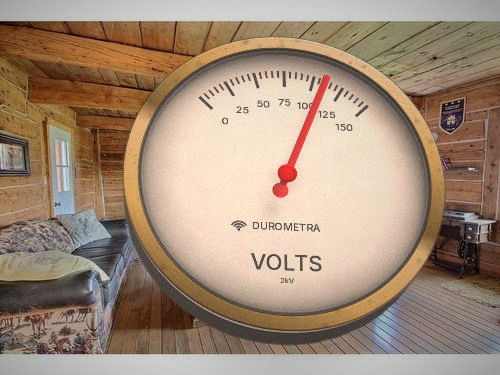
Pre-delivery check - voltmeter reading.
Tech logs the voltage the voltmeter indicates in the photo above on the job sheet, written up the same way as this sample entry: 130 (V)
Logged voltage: 110 (V)
